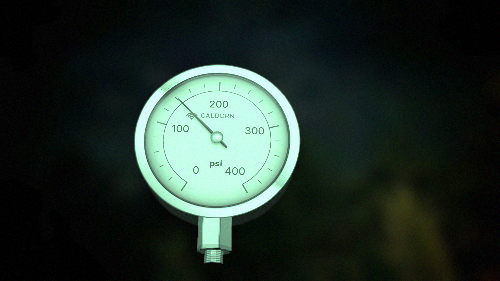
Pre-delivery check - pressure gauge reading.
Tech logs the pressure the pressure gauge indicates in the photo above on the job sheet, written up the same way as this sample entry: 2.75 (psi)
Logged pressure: 140 (psi)
